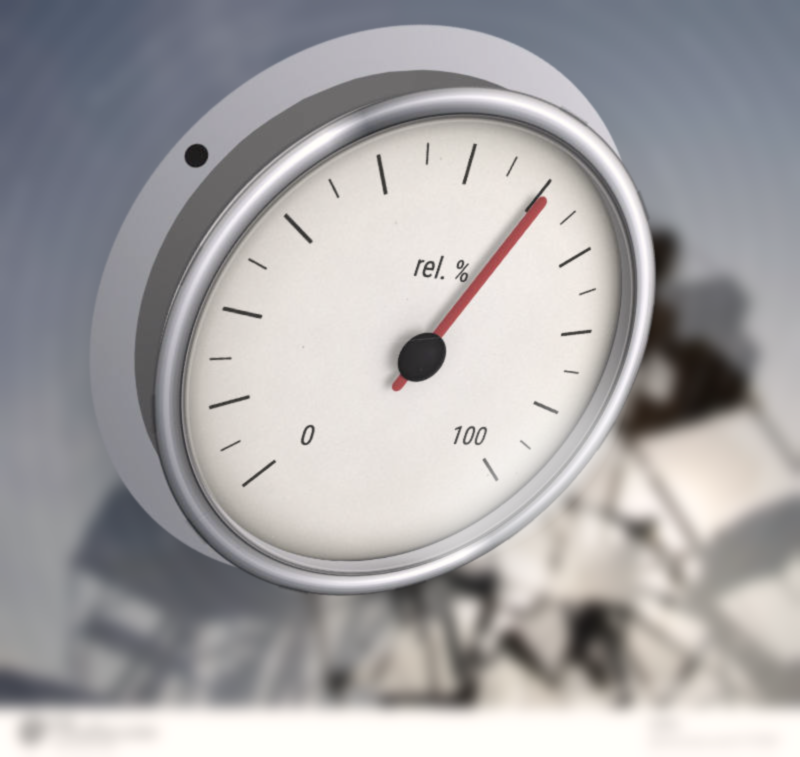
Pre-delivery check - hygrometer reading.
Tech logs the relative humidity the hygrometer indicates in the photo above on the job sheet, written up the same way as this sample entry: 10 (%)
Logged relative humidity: 60 (%)
